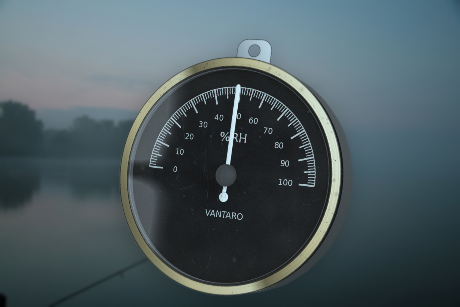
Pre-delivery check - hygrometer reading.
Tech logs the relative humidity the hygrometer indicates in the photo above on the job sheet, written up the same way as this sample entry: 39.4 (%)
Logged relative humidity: 50 (%)
